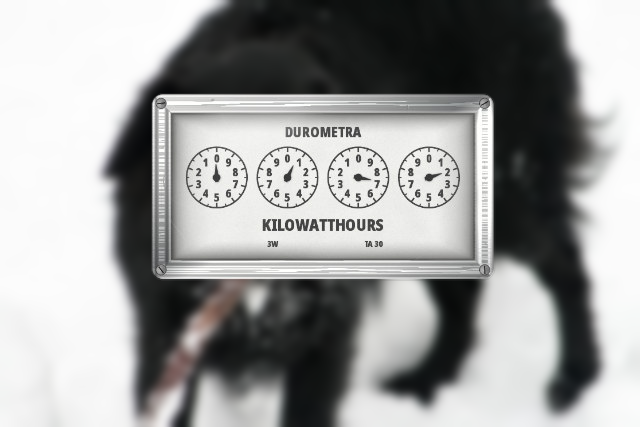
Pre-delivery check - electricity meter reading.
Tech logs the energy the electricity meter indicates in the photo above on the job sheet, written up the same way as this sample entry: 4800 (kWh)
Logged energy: 72 (kWh)
